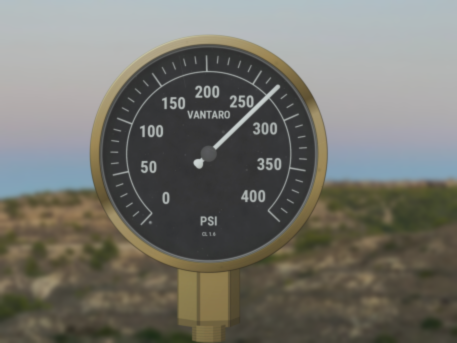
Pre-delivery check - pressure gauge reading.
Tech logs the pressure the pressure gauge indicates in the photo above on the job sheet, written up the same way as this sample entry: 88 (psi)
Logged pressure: 270 (psi)
